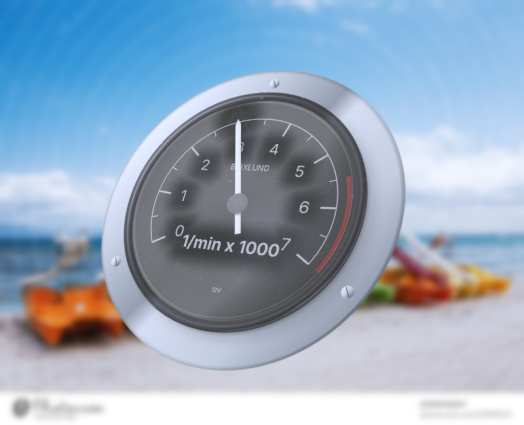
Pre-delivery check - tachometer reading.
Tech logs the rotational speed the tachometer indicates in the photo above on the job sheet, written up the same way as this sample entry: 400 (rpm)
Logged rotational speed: 3000 (rpm)
